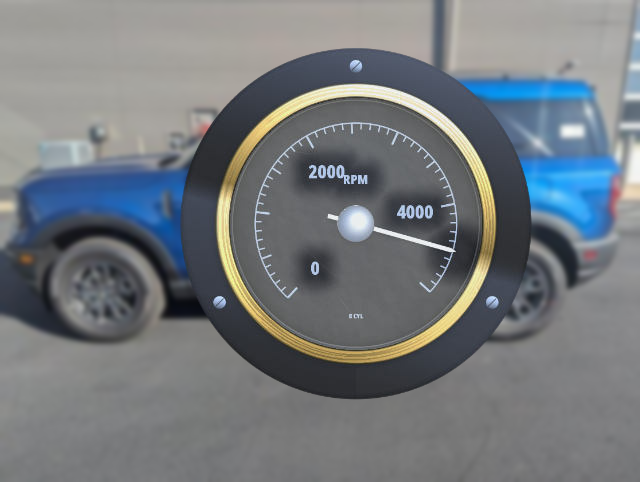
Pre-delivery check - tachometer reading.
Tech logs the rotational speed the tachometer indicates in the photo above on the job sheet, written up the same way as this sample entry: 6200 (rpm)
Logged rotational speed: 4500 (rpm)
